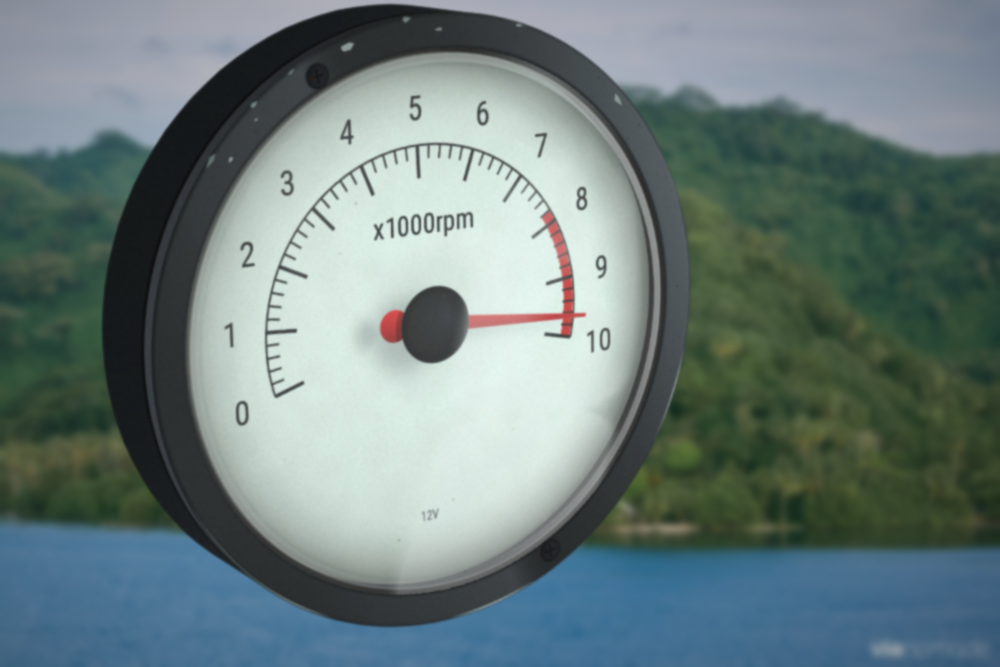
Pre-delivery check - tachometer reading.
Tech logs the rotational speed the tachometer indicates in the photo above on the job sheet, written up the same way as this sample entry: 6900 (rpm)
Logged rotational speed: 9600 (rpm)
